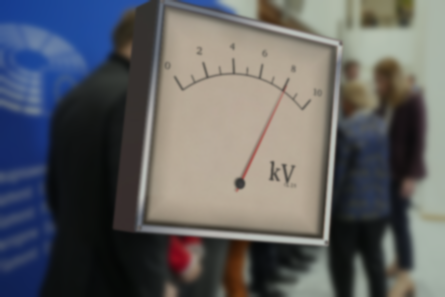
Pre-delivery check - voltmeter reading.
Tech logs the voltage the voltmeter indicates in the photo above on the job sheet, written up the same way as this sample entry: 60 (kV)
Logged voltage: 8 (kV)
